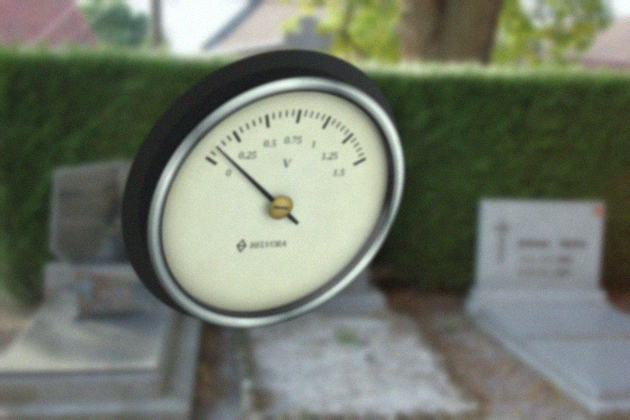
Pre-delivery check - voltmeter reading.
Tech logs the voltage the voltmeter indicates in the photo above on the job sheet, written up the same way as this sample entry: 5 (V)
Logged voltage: 0.1 (V)
